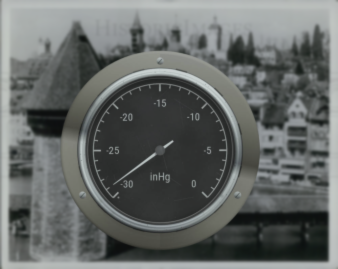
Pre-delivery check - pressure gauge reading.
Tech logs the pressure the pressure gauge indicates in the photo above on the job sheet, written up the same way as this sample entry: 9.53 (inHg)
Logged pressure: -29 (inHg)
